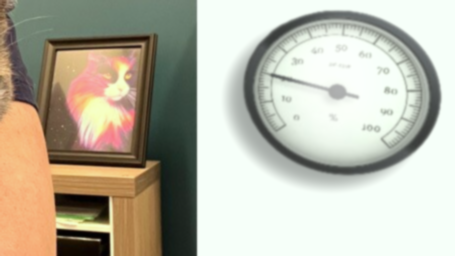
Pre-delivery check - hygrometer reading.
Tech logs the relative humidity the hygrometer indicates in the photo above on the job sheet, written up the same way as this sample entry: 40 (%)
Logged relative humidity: 20 (%)
